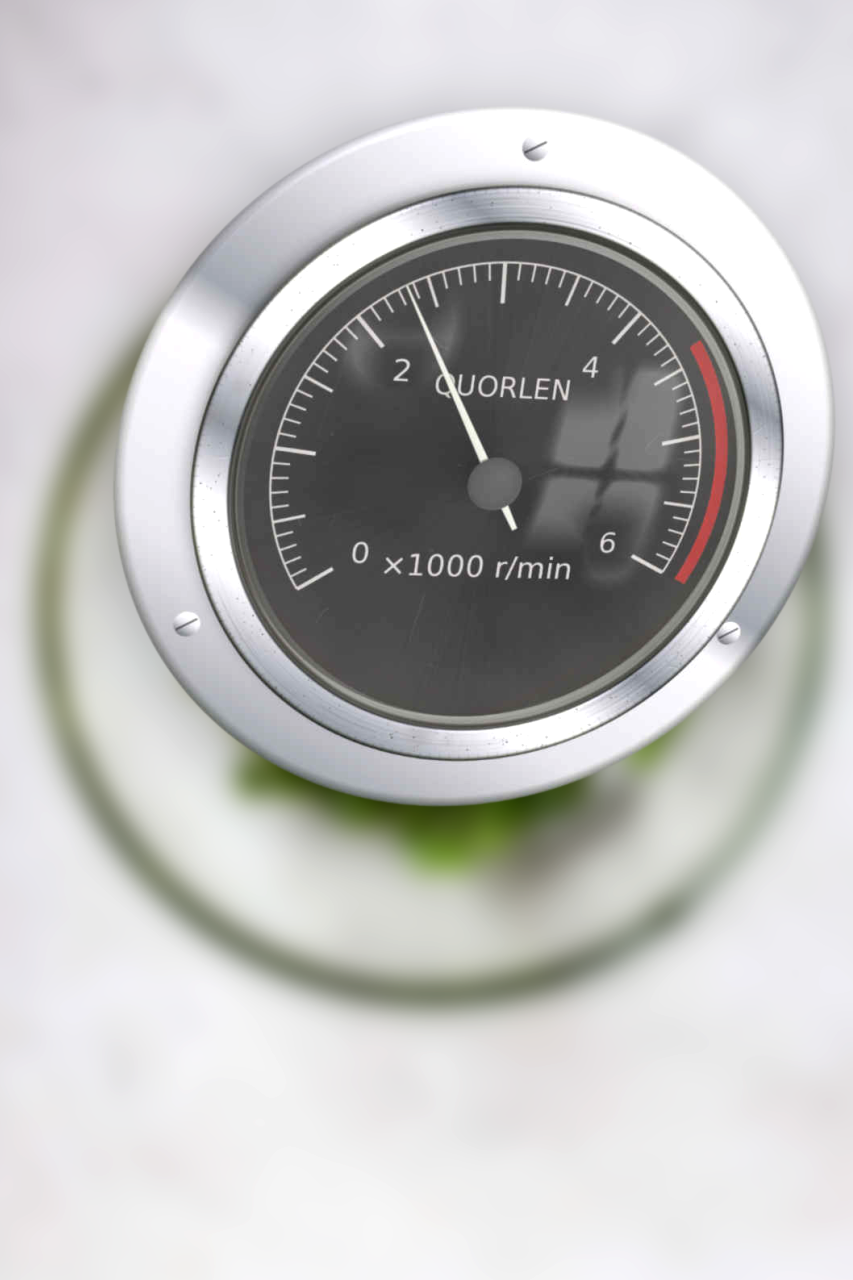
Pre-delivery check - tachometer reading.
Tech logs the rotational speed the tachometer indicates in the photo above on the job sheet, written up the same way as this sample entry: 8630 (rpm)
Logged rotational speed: 2350 (rpm)
